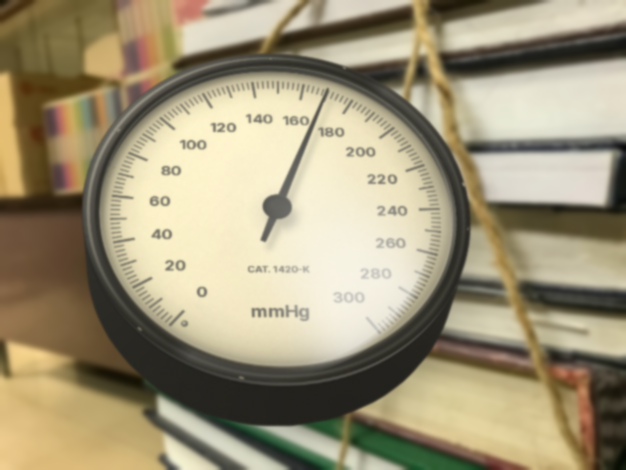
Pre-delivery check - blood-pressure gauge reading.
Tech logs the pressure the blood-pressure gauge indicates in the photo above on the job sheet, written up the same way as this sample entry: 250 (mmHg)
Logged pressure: 170 (mmHg)
